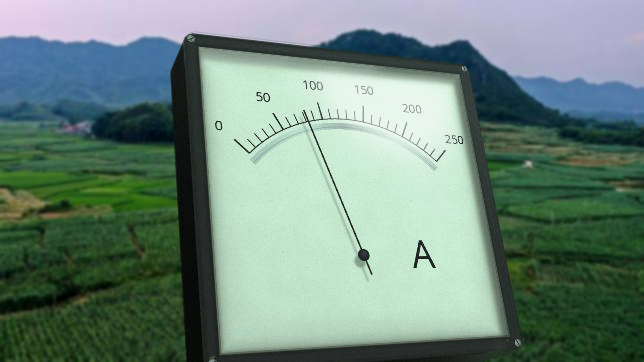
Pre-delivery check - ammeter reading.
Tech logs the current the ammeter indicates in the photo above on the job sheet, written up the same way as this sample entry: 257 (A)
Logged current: 80 (A)
